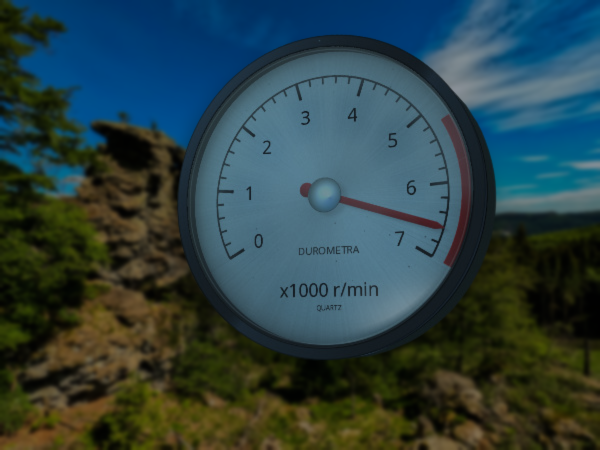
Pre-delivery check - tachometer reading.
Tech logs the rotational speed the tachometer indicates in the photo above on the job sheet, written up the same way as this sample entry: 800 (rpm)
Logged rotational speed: 6600 (rpm)
